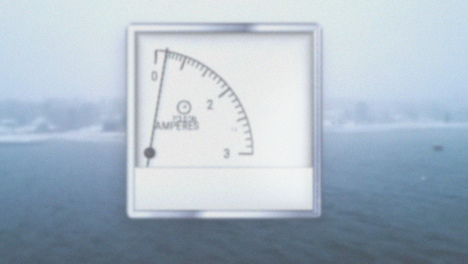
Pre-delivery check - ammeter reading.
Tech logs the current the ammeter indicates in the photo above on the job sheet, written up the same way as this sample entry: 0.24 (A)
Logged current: 0.5 (A)
